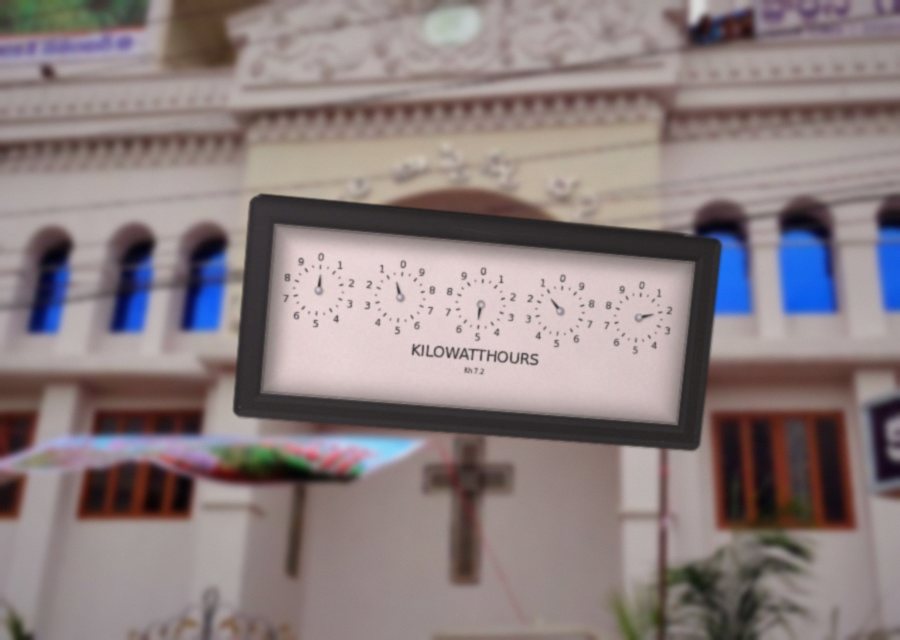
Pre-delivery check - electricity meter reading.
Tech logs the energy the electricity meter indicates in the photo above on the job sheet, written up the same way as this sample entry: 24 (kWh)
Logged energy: 512 (kWh)
